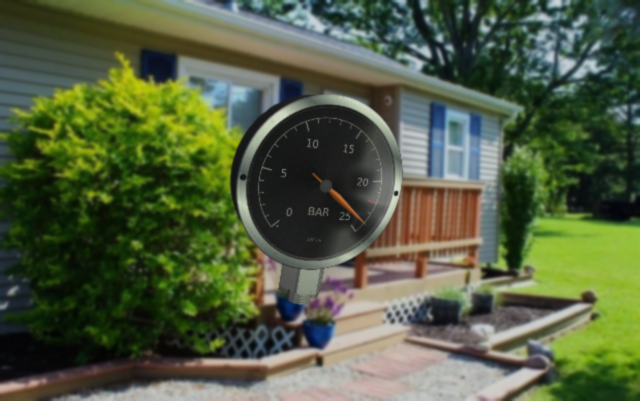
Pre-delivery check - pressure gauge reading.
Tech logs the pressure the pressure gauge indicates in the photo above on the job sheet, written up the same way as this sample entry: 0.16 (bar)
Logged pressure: 24 (bar)
